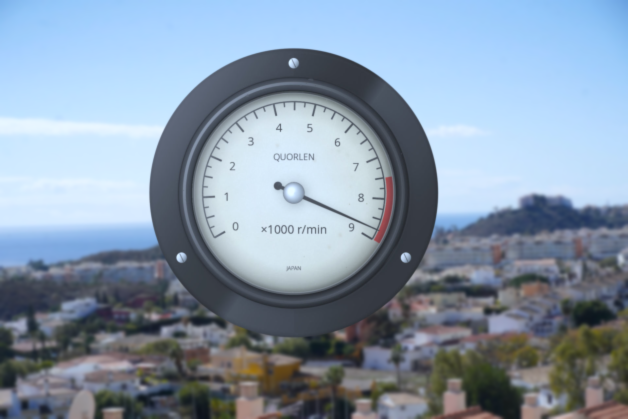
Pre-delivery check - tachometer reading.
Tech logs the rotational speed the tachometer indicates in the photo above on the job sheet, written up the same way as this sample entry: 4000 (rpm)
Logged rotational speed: 8750 (rpm)
